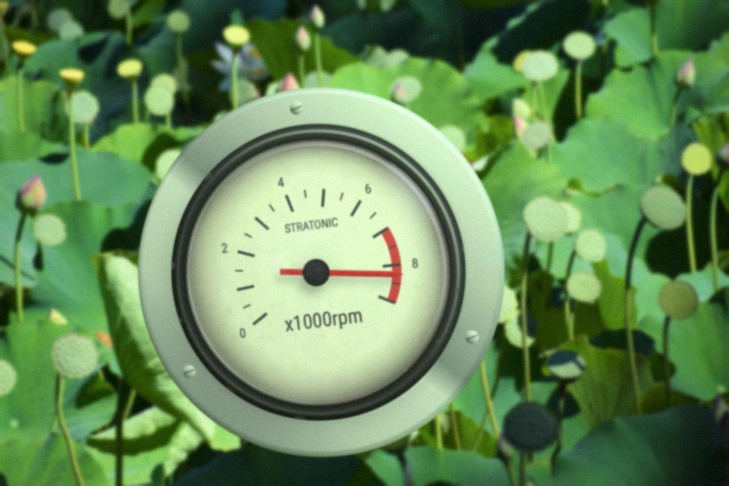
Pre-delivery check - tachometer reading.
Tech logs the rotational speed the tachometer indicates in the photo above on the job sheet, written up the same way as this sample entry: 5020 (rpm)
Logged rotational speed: 8250 (rpm)
